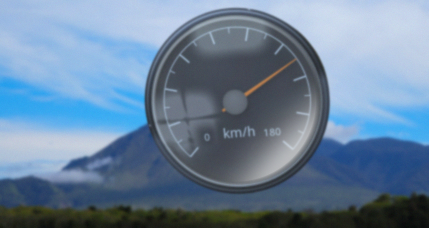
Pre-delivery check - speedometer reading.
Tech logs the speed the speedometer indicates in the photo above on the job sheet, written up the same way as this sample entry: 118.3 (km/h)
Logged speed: 130 (km/h)
